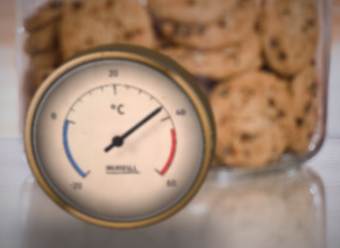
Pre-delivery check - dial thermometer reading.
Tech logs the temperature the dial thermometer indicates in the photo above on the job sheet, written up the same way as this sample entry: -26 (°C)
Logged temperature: 36 (°C)
